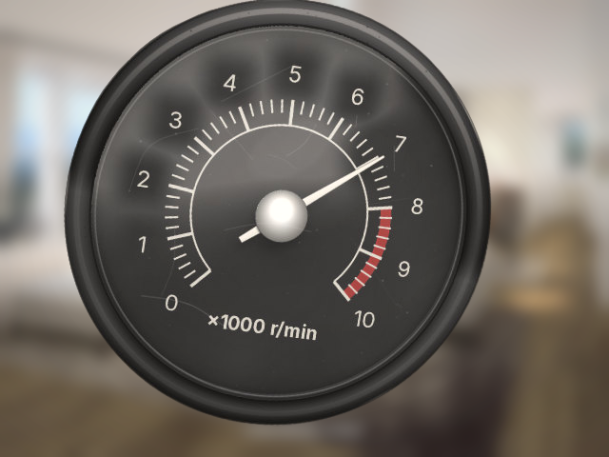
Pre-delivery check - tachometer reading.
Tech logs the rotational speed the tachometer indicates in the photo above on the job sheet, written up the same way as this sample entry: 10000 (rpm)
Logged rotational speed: 7000 (rpm)
